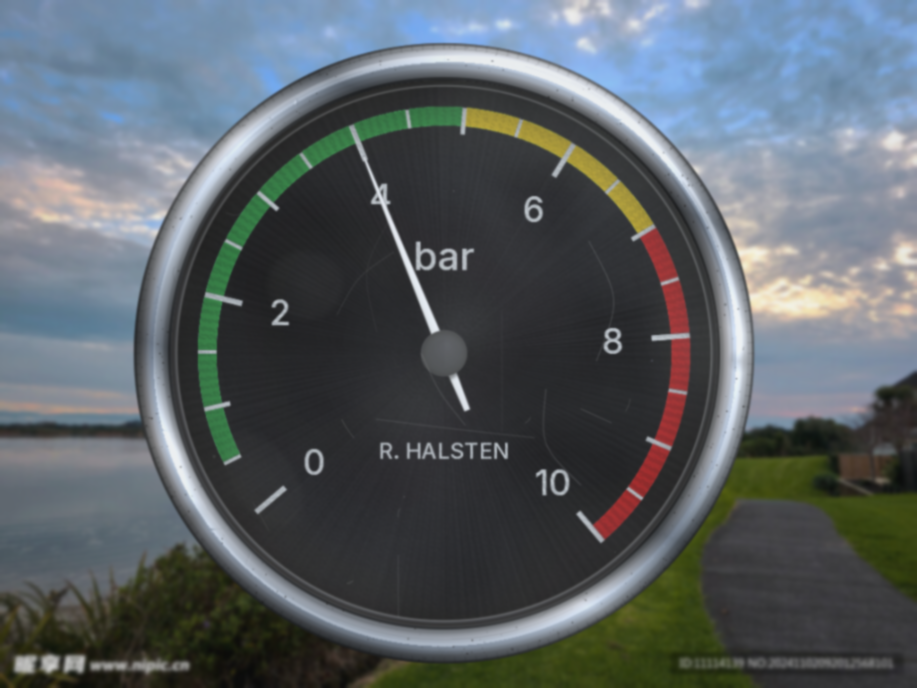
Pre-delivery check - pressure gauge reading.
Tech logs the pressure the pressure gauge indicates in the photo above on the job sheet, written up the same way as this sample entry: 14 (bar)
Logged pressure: 4 (bar)
